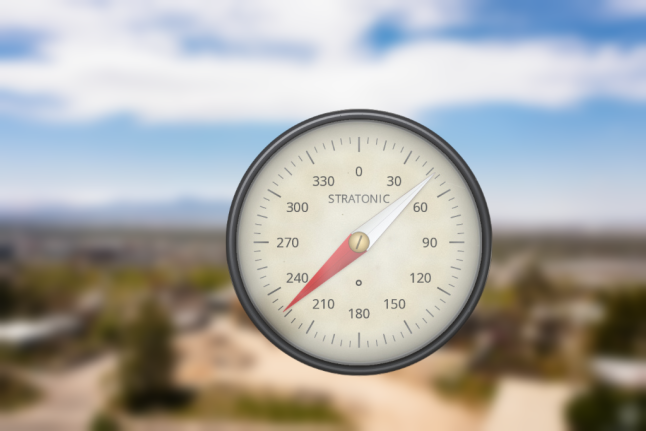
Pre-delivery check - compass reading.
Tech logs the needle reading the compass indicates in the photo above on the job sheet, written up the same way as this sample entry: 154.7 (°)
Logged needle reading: 227.5 (°)
